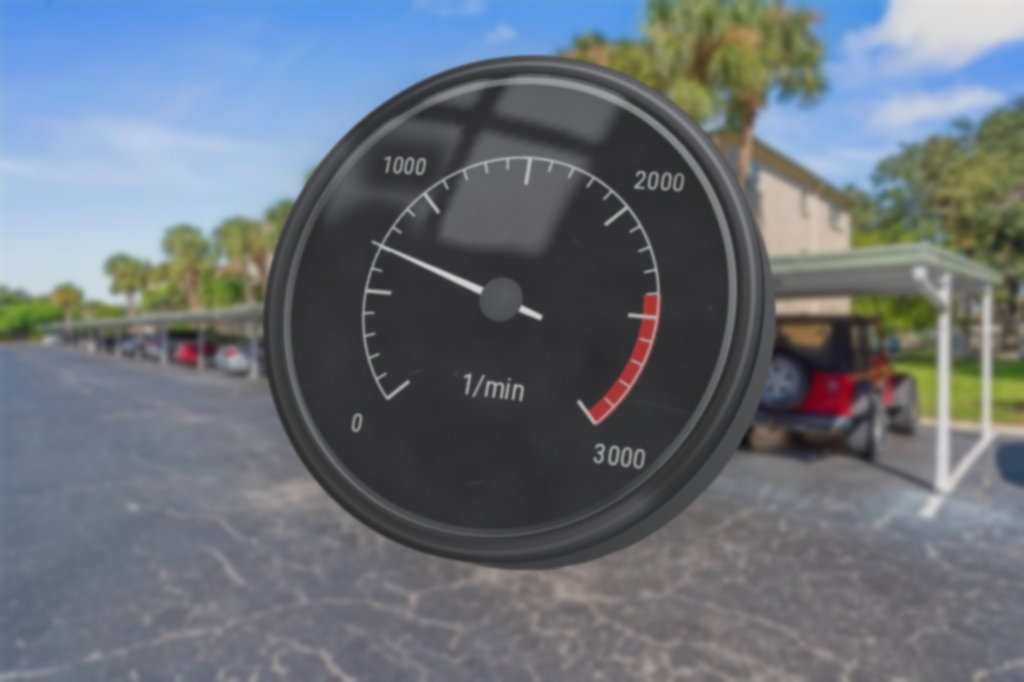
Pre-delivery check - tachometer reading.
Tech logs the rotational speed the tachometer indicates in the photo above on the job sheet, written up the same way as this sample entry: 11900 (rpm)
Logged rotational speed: 700 (rpm)
